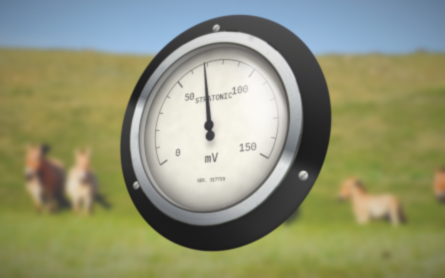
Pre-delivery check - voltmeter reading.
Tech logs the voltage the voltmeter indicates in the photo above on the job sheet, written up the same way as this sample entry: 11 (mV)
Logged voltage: 70 (mV)
